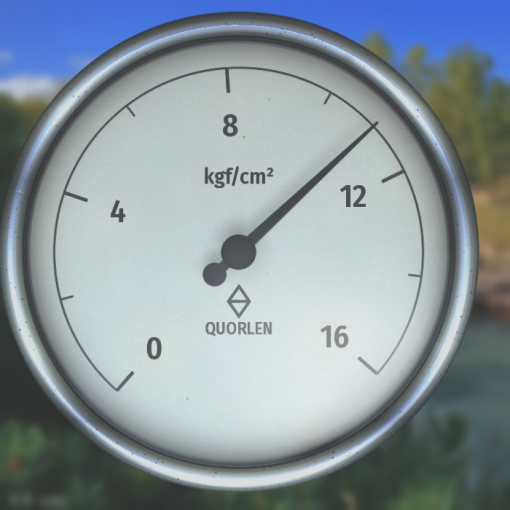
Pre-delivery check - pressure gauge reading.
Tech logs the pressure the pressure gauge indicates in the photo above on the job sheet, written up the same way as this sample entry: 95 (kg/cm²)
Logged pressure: 11 (kg/cm²)
